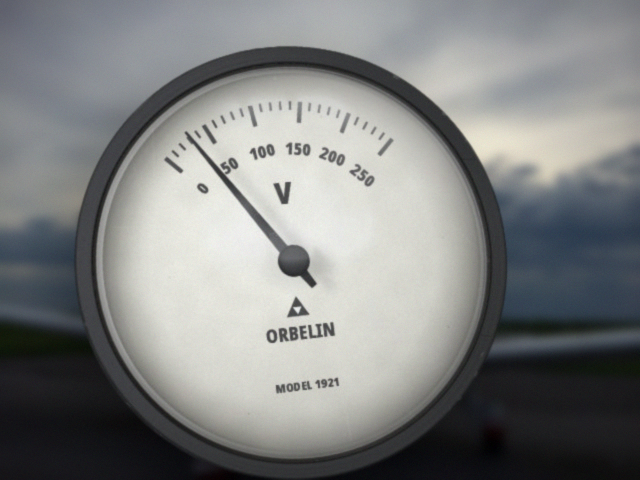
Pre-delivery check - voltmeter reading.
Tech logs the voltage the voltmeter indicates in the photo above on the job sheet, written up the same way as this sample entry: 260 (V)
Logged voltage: 30 (V)
